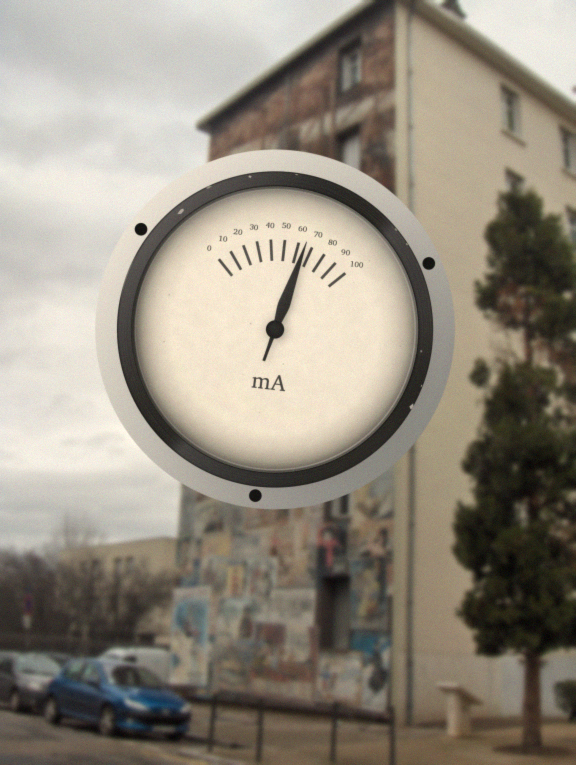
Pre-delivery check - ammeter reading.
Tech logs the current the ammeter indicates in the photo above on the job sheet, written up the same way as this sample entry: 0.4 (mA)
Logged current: 65 (mA)
